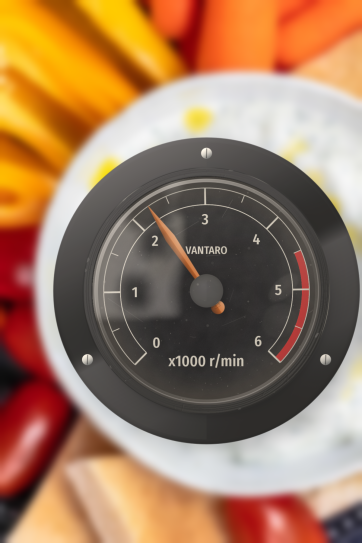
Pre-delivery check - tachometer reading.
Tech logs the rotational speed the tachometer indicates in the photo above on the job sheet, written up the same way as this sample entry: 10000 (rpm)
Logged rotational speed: 2250 (rpm)
